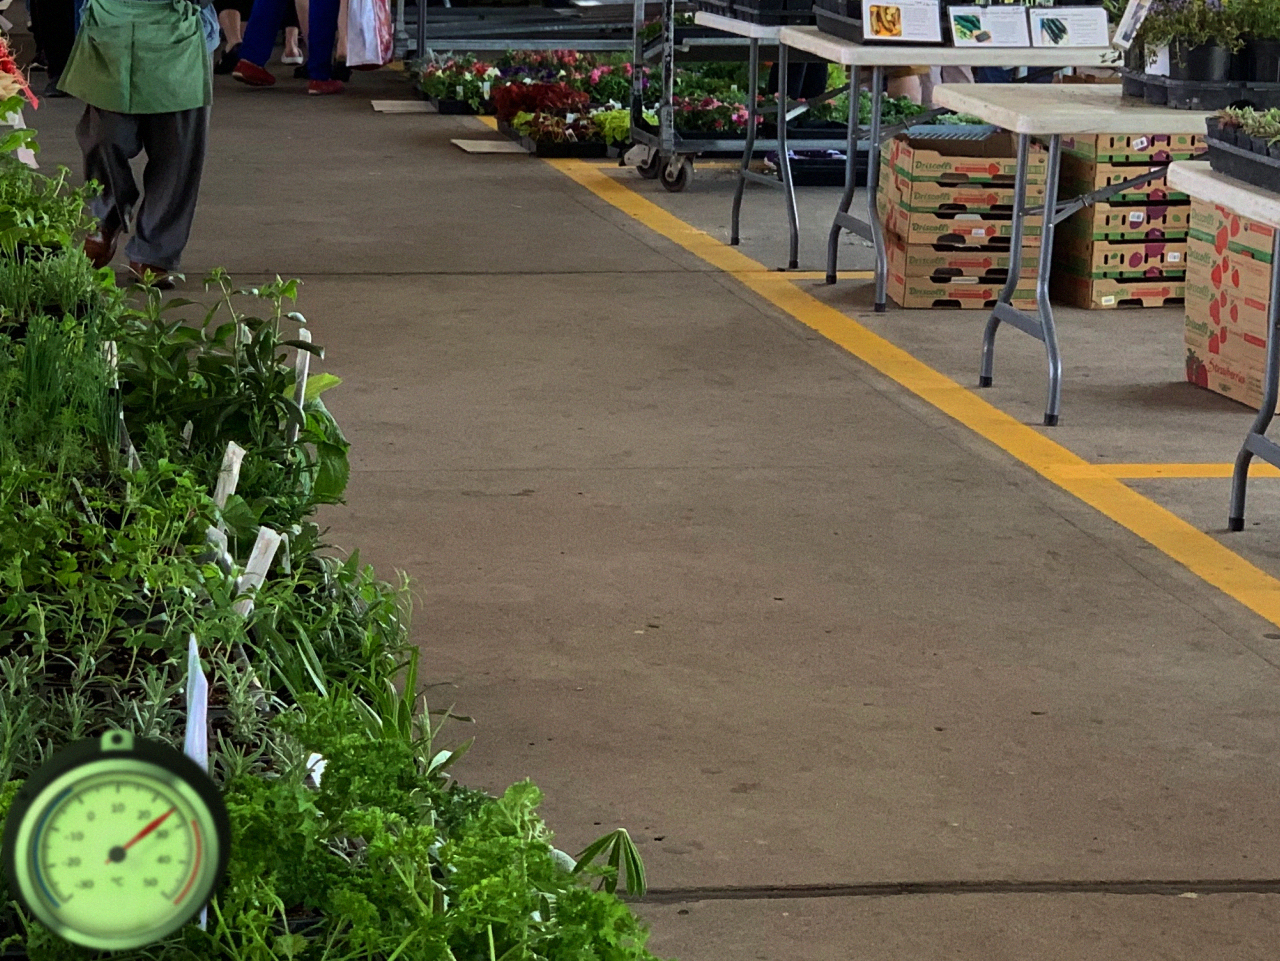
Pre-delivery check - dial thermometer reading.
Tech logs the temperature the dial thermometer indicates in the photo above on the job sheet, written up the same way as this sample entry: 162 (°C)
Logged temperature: 25 (°C)
